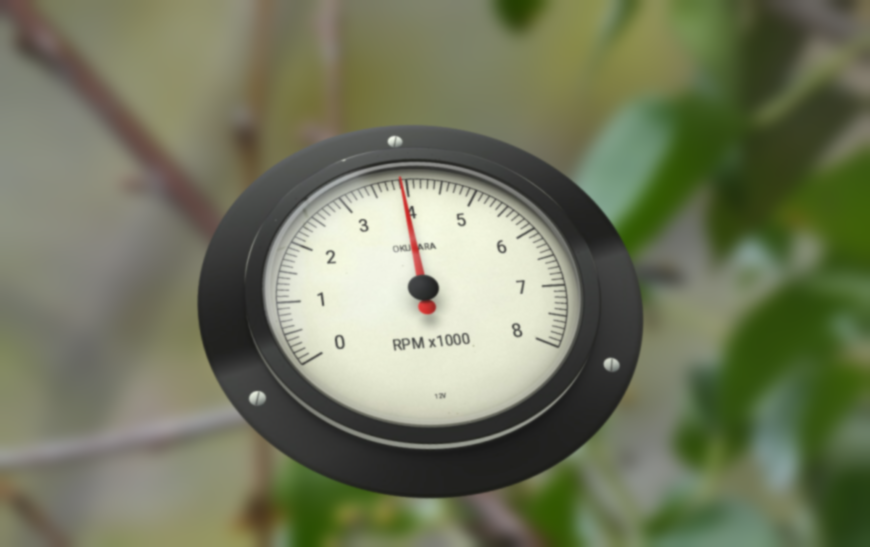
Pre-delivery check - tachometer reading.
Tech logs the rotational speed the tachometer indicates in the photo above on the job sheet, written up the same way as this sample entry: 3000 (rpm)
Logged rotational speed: 3900 (rpm)
